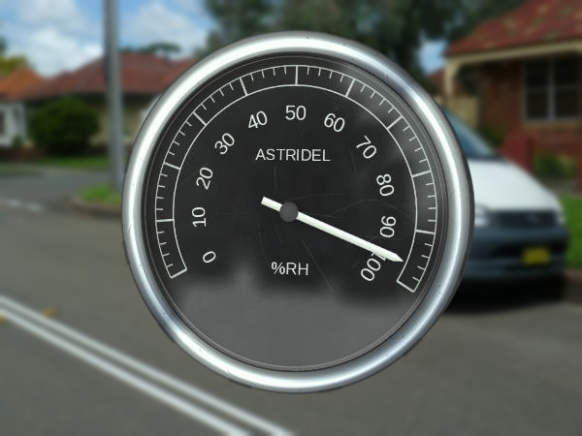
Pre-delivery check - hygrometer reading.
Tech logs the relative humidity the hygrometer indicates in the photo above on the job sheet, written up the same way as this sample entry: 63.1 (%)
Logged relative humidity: 96 (%)
